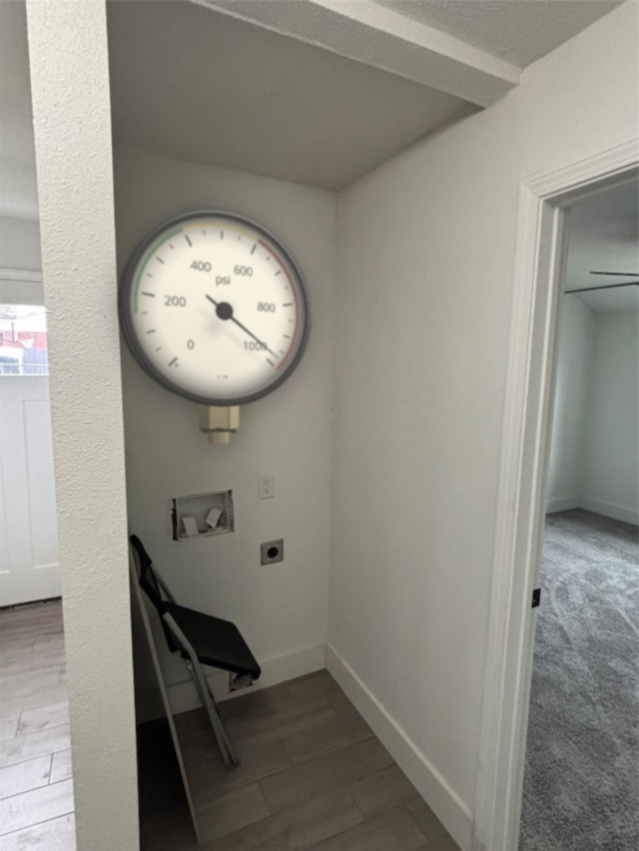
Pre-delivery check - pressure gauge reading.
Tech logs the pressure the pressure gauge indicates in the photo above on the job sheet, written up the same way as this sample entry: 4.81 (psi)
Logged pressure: 975 (psi)
